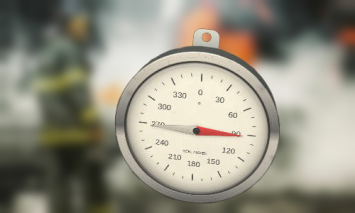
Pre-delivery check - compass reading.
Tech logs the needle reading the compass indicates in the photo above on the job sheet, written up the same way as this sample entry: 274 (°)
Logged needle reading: 90 (°)
